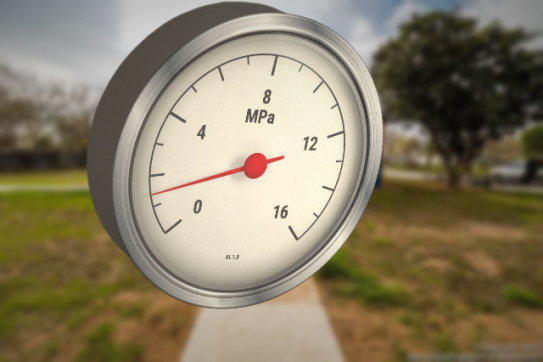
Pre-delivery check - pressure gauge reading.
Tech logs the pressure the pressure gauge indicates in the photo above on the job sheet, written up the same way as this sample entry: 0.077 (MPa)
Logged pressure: 1.5 (MPa)
